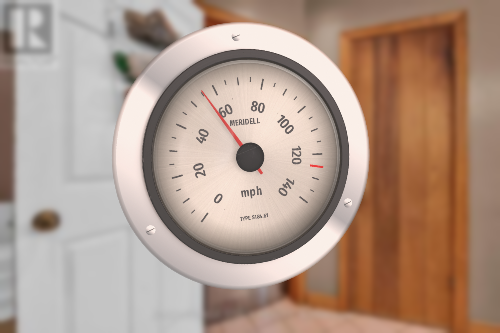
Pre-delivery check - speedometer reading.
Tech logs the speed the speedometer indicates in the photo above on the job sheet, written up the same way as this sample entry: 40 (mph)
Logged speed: 55 (mph)
